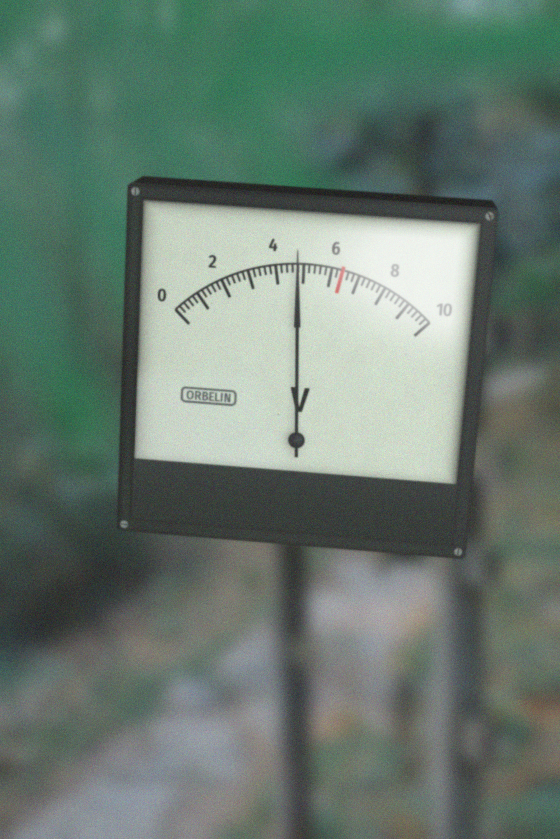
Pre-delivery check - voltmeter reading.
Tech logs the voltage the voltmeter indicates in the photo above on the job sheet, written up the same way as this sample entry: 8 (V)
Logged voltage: 4.8 (V)
